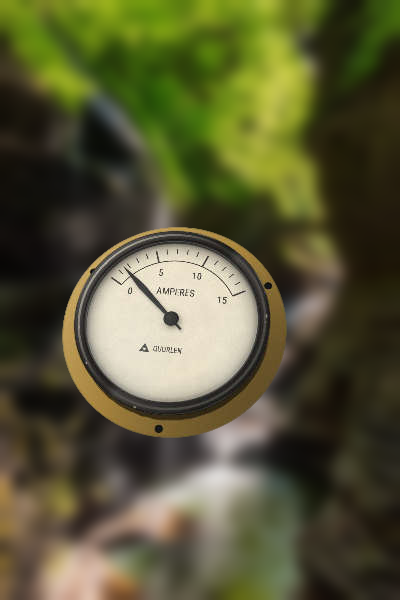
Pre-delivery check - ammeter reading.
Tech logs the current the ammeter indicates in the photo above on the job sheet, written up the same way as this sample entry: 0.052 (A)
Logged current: 1.5 (A)
